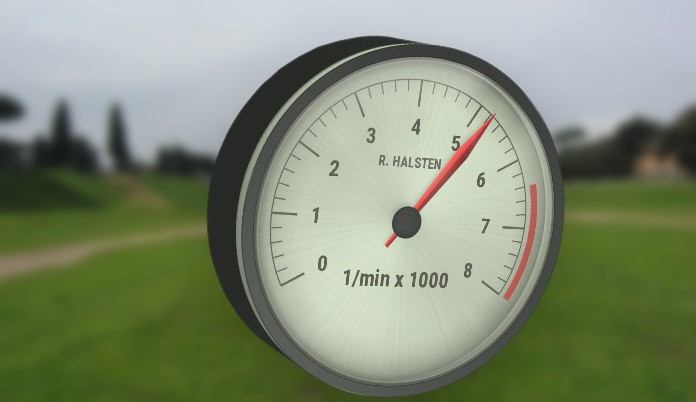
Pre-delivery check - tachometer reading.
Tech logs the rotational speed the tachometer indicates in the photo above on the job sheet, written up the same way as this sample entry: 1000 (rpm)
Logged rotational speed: 5200 (rpm)
